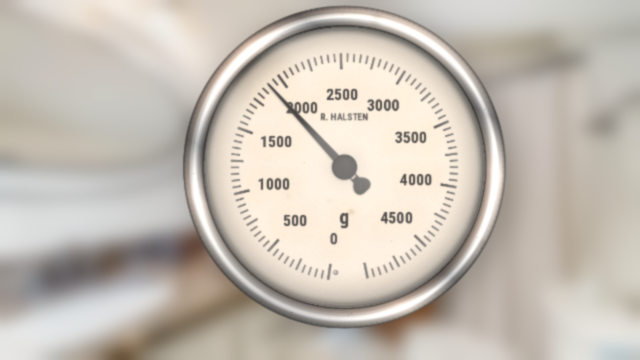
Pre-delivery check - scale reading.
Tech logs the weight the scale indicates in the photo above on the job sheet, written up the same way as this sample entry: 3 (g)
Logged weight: 1900 (g)
